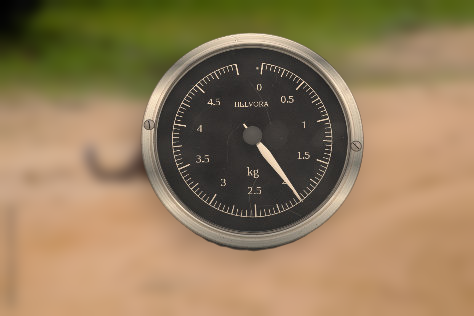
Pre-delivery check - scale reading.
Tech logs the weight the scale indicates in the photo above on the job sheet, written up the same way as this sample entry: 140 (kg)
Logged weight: 2 (kg)
